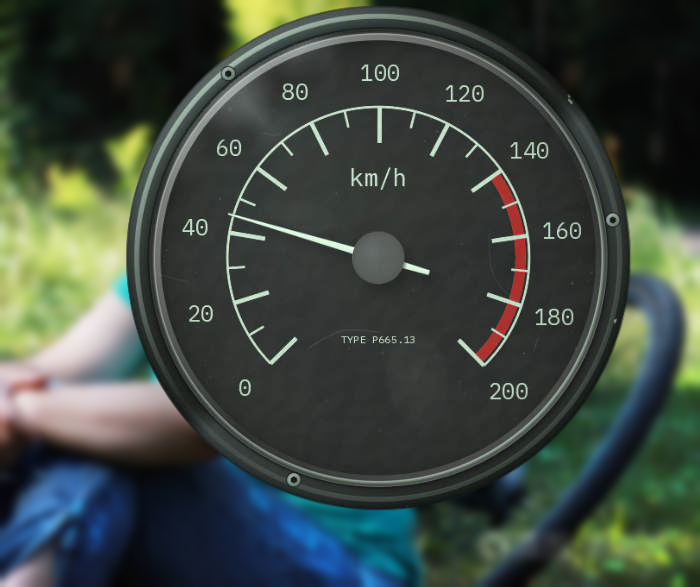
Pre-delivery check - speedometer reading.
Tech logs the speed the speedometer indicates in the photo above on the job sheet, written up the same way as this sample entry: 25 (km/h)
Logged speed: 45 (km/h)
